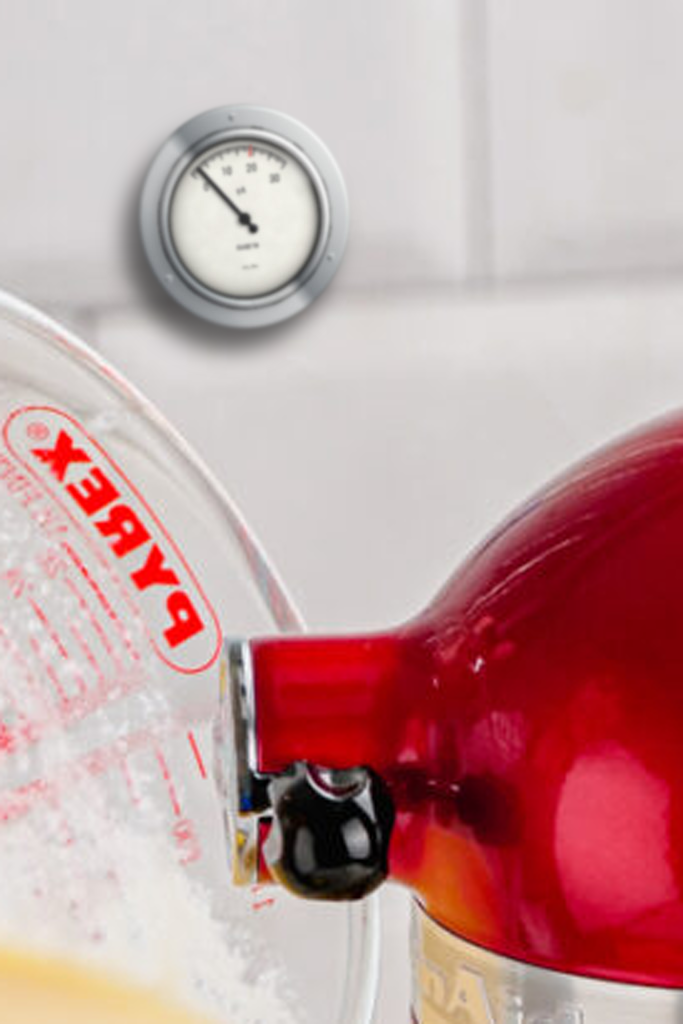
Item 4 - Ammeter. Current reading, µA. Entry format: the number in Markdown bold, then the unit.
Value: **2.5** µA
